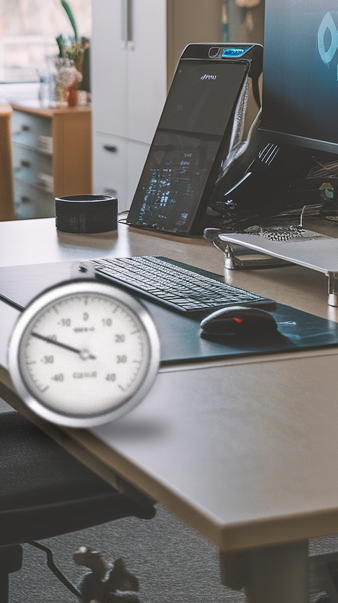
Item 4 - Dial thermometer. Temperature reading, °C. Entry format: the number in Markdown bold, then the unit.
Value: **-20** °C
